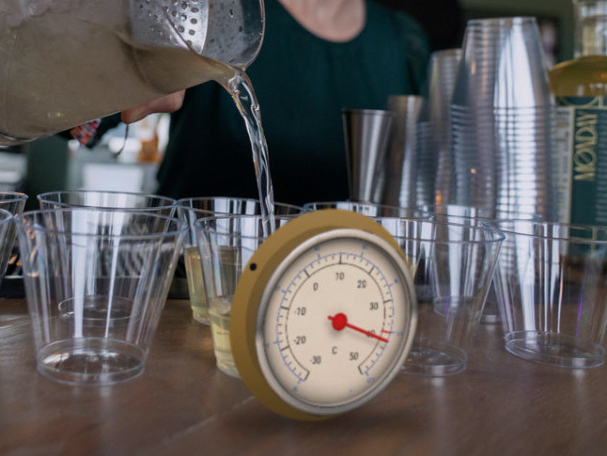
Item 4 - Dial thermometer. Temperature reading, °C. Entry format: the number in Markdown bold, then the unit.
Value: **40** °C
